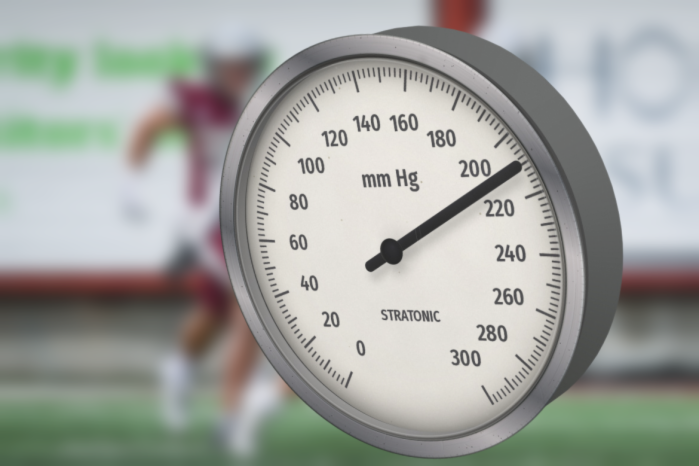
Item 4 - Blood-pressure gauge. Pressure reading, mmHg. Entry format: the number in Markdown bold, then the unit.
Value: **210** mmHg
